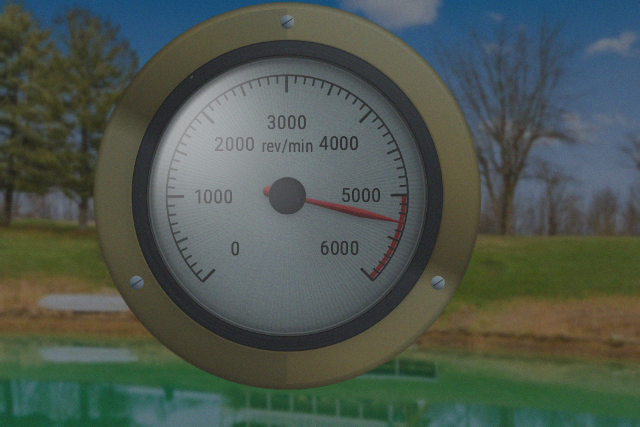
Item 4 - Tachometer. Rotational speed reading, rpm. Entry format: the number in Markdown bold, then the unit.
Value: **5300** rpm
